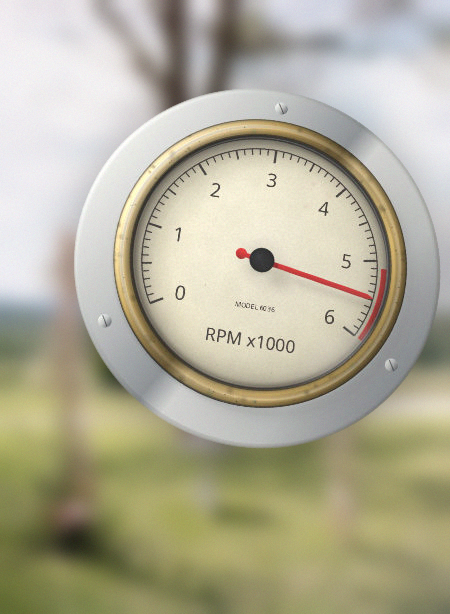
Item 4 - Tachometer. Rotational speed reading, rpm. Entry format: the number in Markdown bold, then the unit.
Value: **5500** rpm
